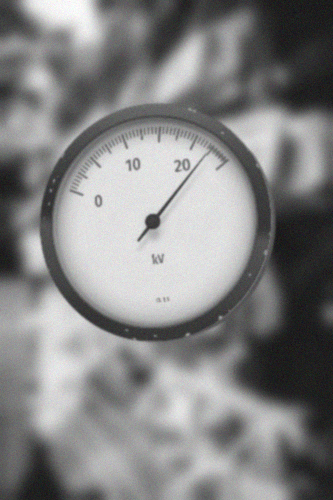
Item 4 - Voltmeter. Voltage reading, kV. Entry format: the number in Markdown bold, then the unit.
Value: **22.5** kV
